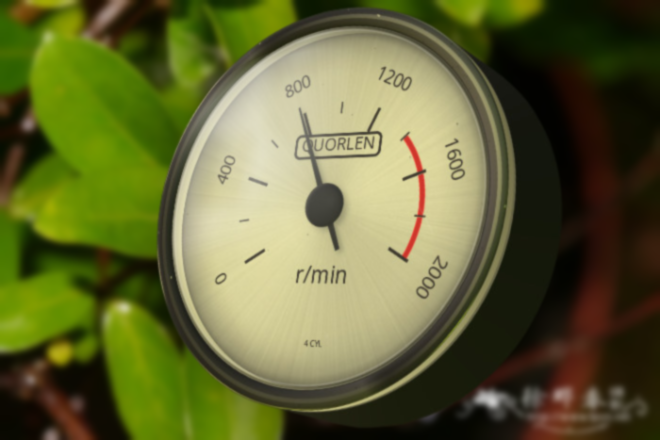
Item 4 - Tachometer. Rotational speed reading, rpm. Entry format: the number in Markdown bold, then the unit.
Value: **800** rpm
